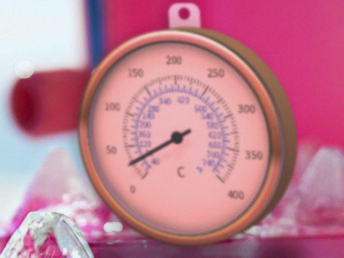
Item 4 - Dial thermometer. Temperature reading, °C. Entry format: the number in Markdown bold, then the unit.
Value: **25** °C
